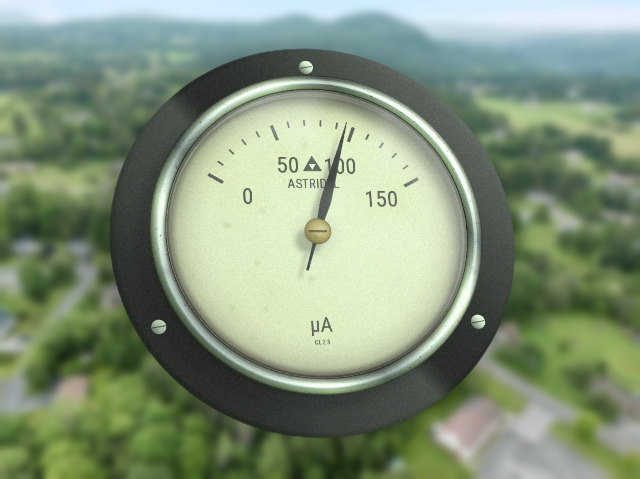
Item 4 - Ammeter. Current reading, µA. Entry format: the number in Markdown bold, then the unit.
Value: **95** µA
